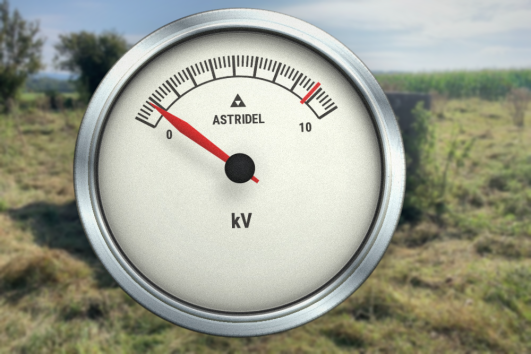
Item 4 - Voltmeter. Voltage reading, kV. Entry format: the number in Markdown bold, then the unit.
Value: **0.8** kV
